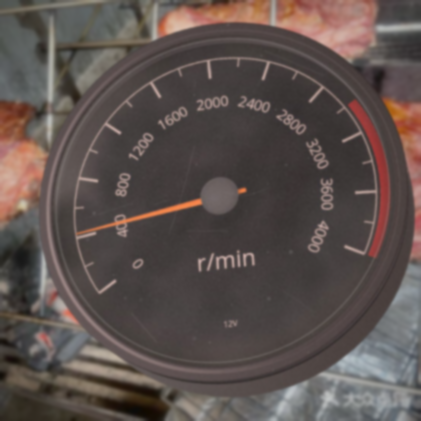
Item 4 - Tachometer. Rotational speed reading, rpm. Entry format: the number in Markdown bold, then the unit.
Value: **400** rpm
